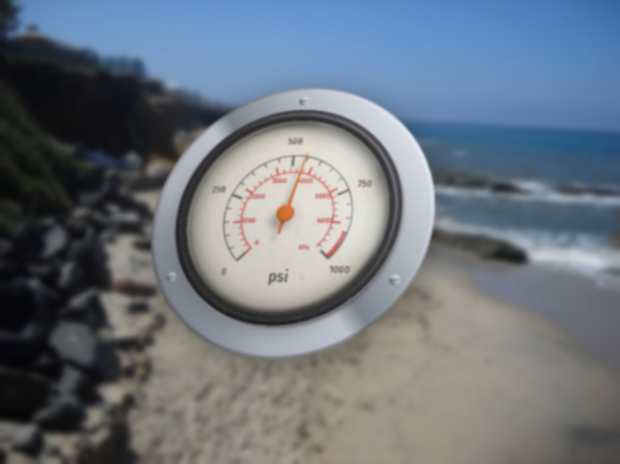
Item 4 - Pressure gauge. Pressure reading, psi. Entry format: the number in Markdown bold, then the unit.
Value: **550** psi
